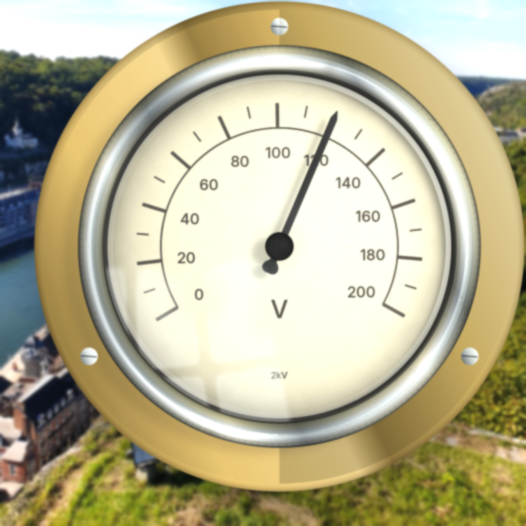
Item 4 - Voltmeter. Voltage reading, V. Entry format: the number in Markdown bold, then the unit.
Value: **120** V
